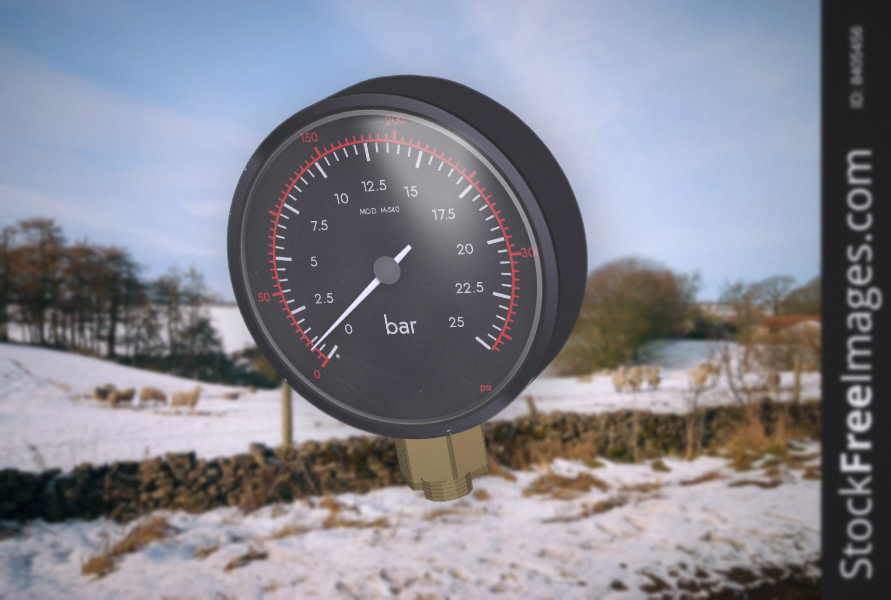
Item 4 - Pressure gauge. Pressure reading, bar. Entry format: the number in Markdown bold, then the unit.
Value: **0.75** bar
